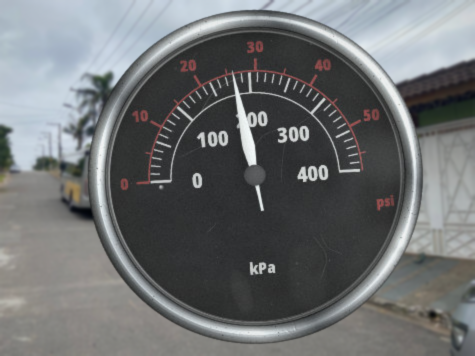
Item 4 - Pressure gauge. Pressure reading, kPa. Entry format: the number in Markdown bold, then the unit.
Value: **180** kPa
